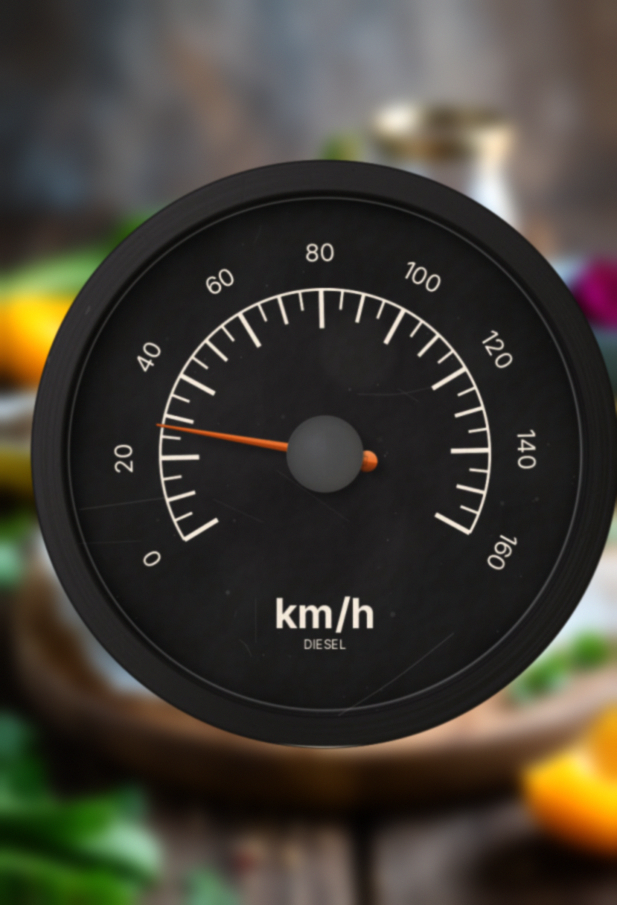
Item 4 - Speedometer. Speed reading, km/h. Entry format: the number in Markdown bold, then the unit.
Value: **27.5** km/h
